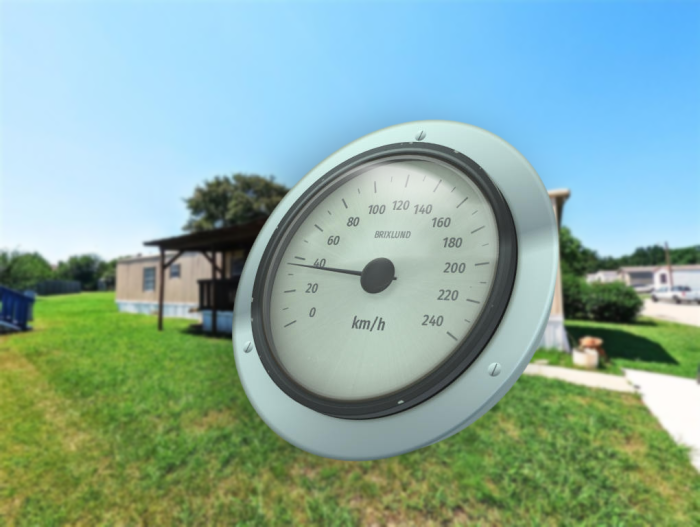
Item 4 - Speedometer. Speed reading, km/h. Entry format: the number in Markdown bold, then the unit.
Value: **35** km/h
